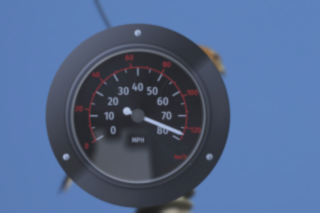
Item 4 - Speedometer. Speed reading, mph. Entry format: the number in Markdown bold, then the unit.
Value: **77.5** mph
